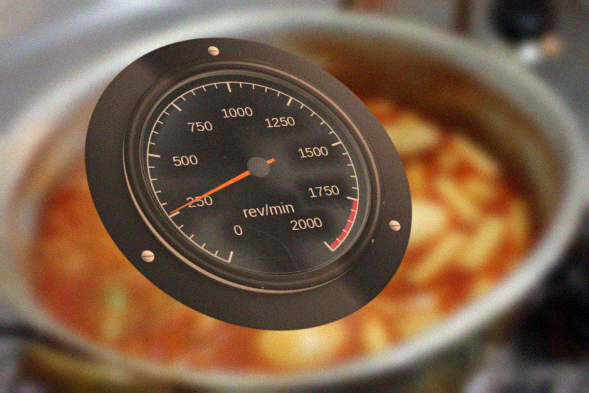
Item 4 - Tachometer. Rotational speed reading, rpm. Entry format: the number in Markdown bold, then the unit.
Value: **250** rpm
